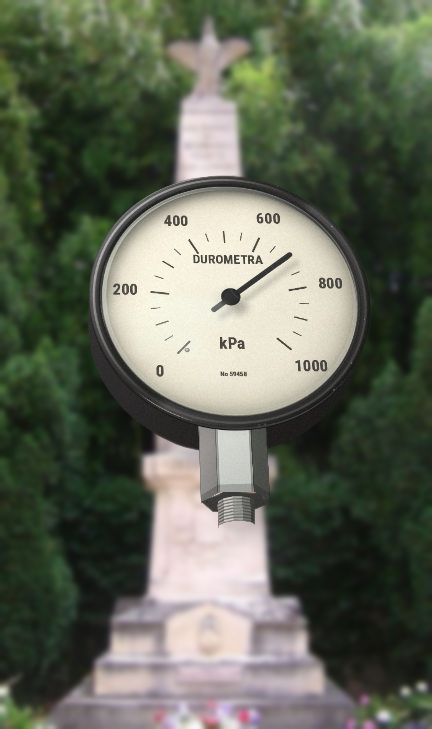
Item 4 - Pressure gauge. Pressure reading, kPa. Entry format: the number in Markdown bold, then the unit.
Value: **700** kPa
